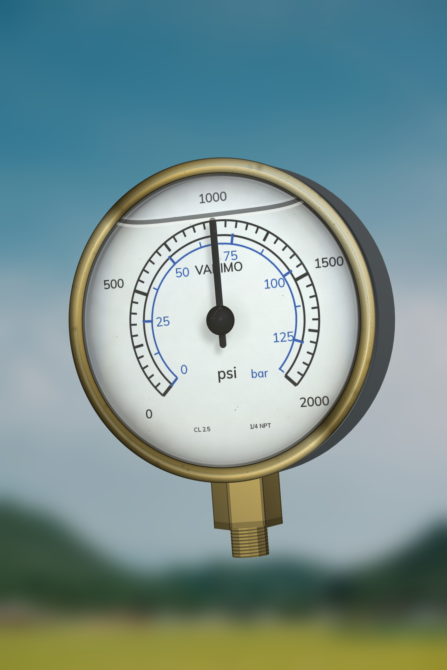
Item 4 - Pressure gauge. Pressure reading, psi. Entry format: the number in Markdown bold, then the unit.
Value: **1000** psi
